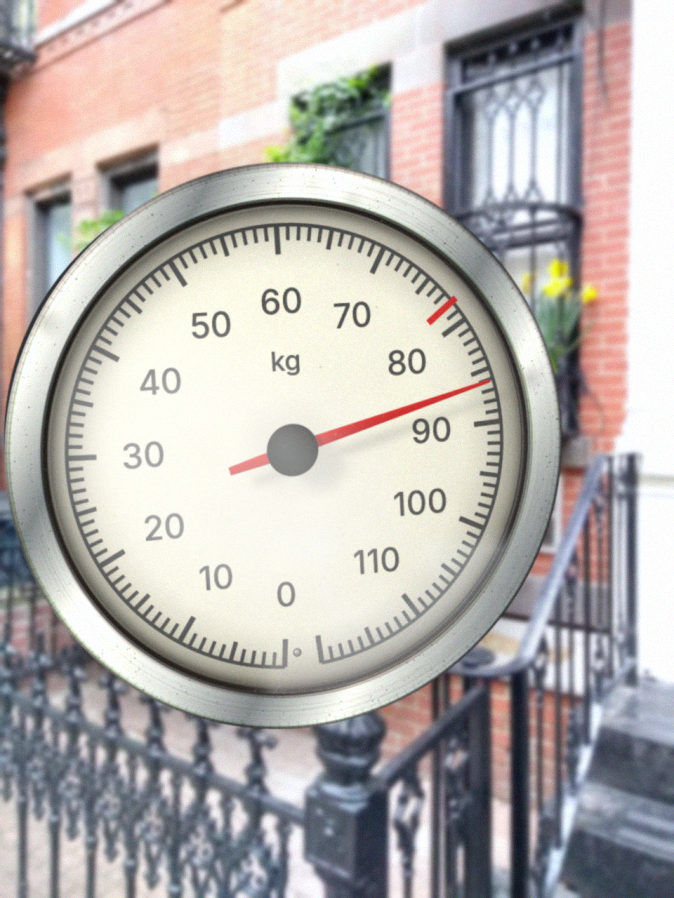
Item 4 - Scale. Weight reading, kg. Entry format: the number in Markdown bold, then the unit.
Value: **86** kg
